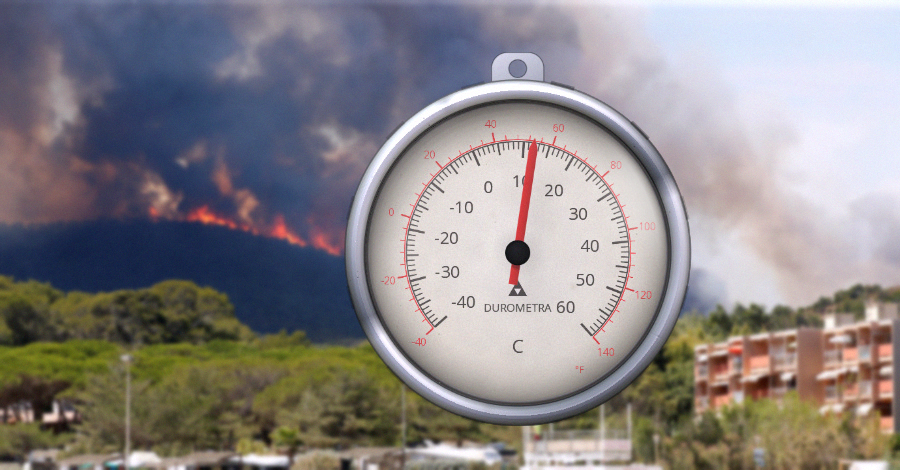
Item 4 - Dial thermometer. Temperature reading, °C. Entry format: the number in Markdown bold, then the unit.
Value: **12** °C
